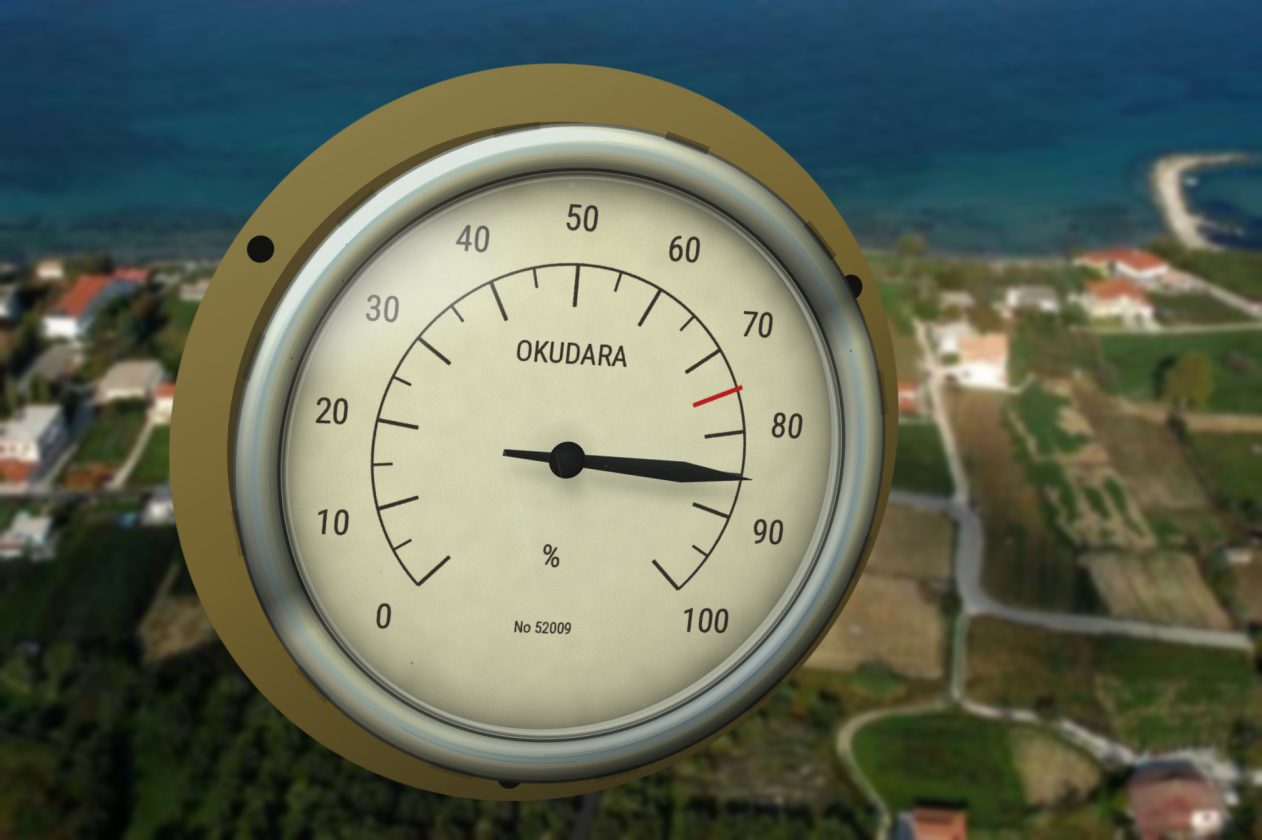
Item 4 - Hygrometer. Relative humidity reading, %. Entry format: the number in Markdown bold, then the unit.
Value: **85** %
